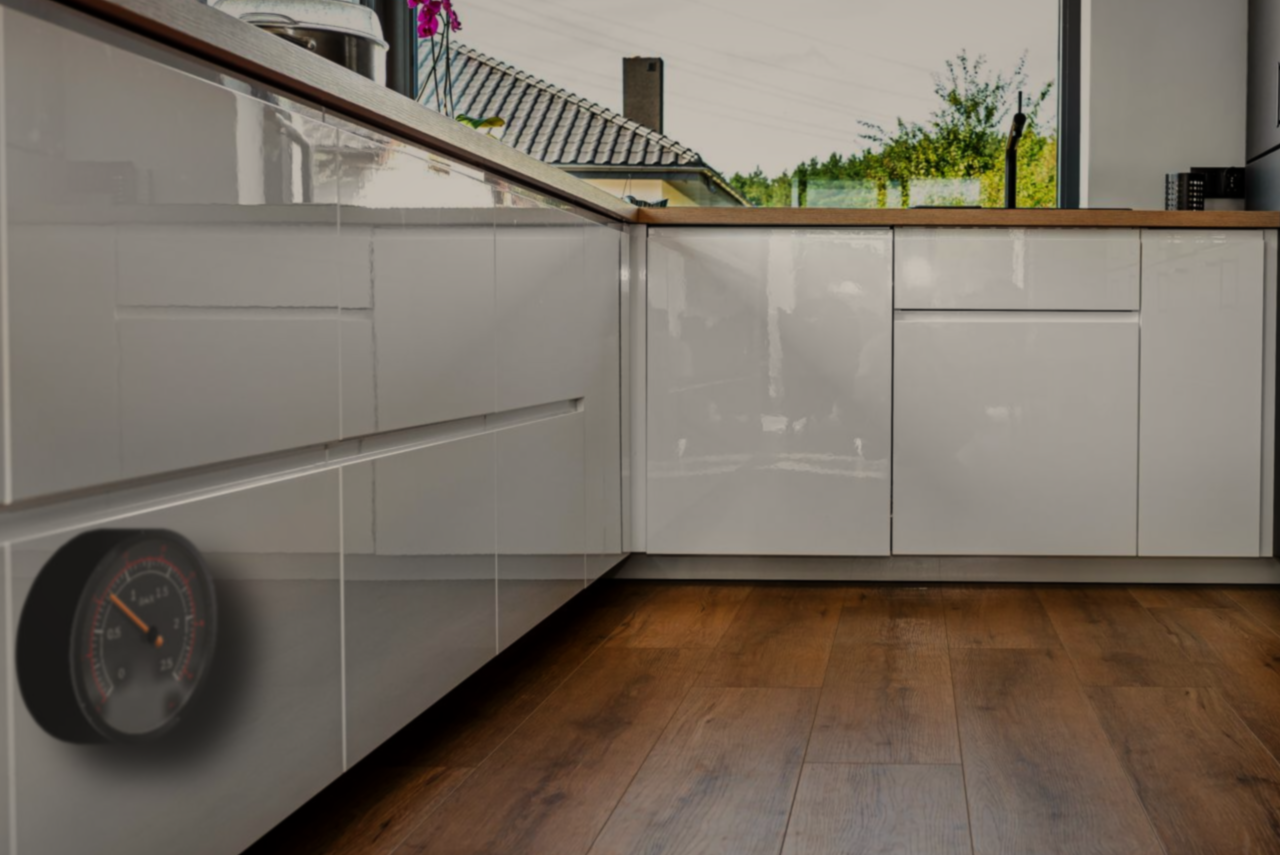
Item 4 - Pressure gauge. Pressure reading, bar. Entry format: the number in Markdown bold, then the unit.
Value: **0.75** bar
